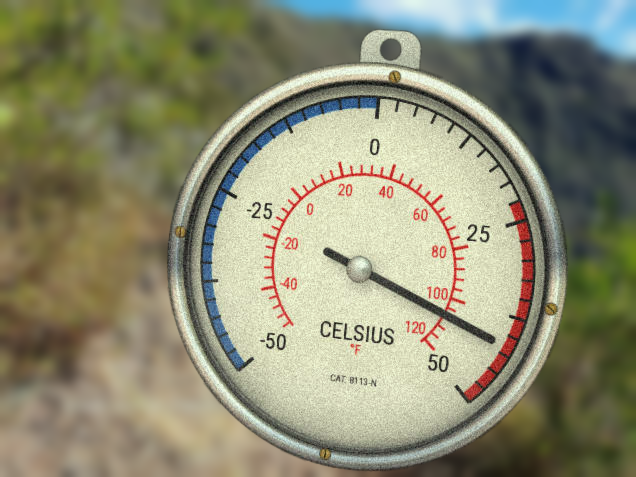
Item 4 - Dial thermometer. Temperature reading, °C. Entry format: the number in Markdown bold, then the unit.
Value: **41.25** °C
